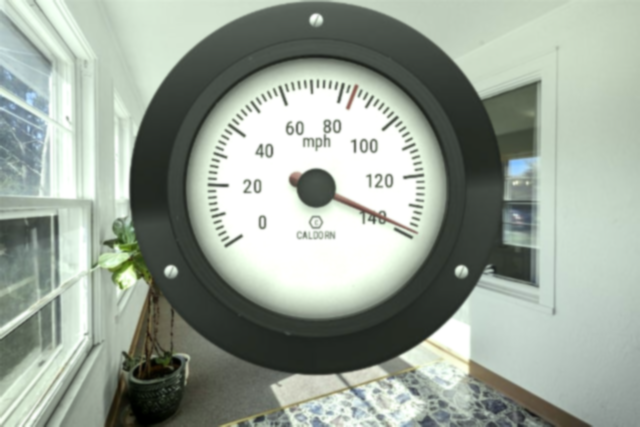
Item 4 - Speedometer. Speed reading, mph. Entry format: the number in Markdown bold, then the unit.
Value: **138** mph
